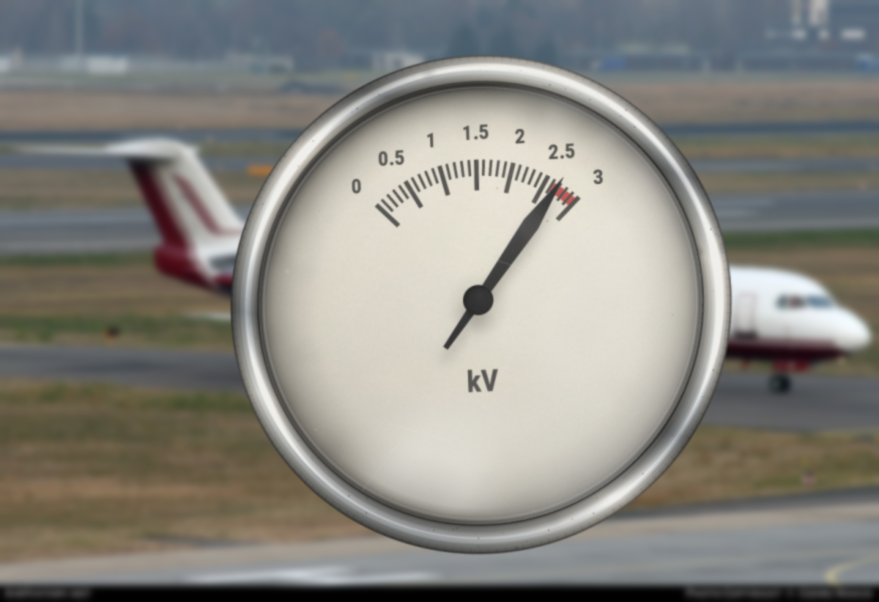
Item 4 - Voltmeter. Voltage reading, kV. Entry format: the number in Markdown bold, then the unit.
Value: **2.7** kV
